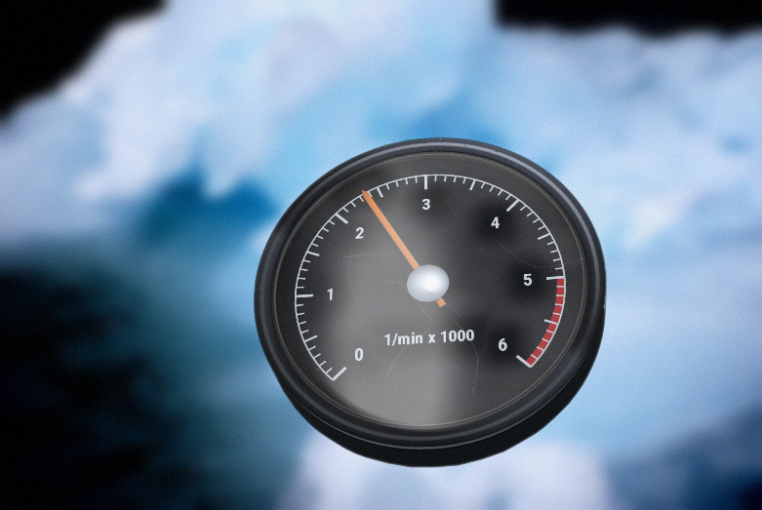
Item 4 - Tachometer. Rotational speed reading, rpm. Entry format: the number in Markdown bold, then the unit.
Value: **2350** rpm
